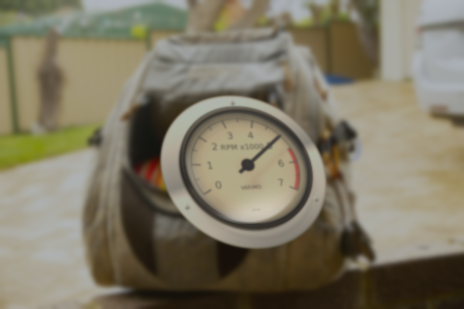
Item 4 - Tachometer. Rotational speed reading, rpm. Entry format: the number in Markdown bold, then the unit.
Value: **5000** rpm
